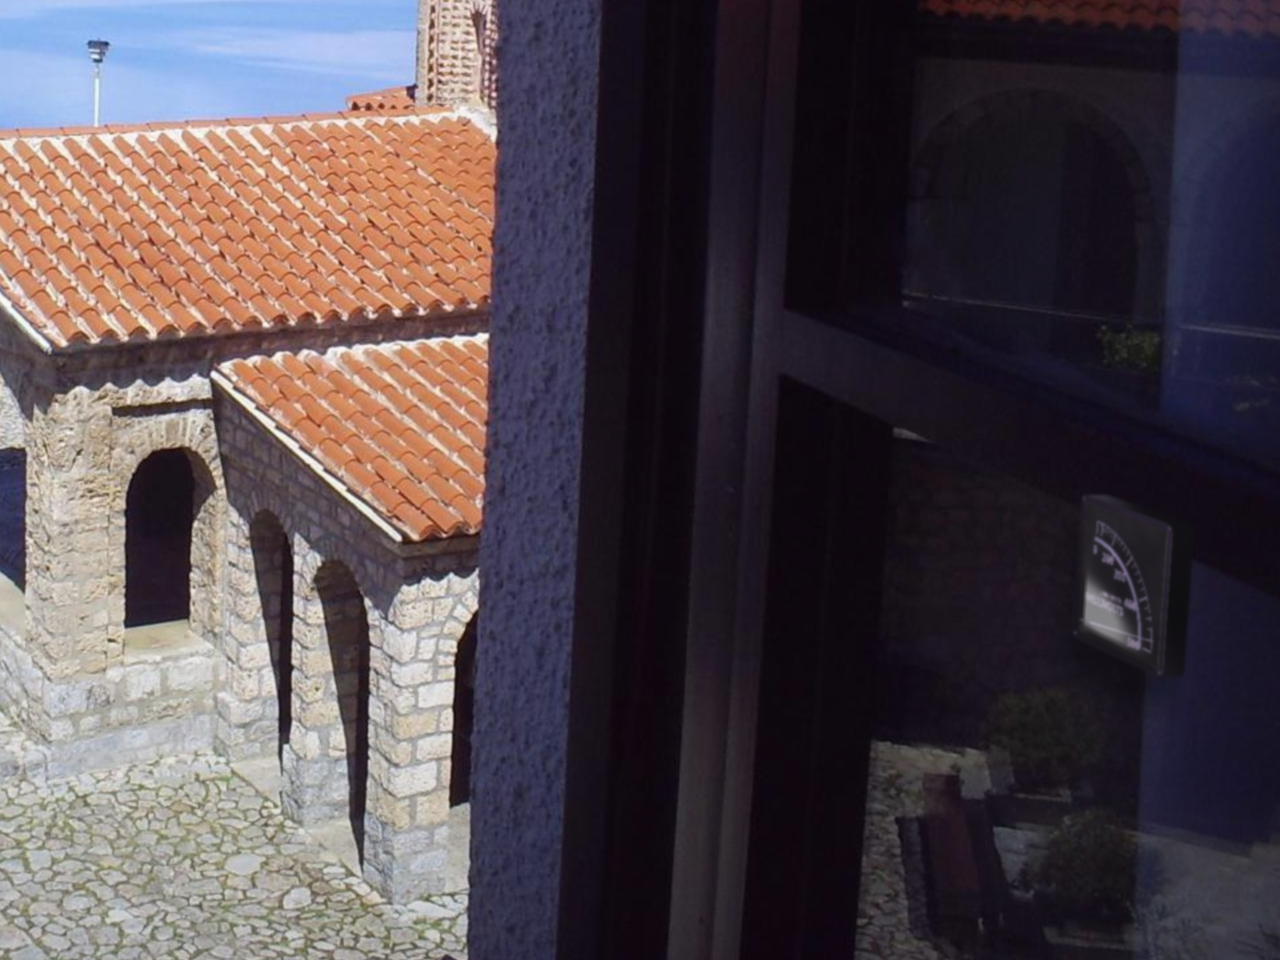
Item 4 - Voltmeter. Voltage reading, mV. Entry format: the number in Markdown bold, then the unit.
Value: **480** mV
